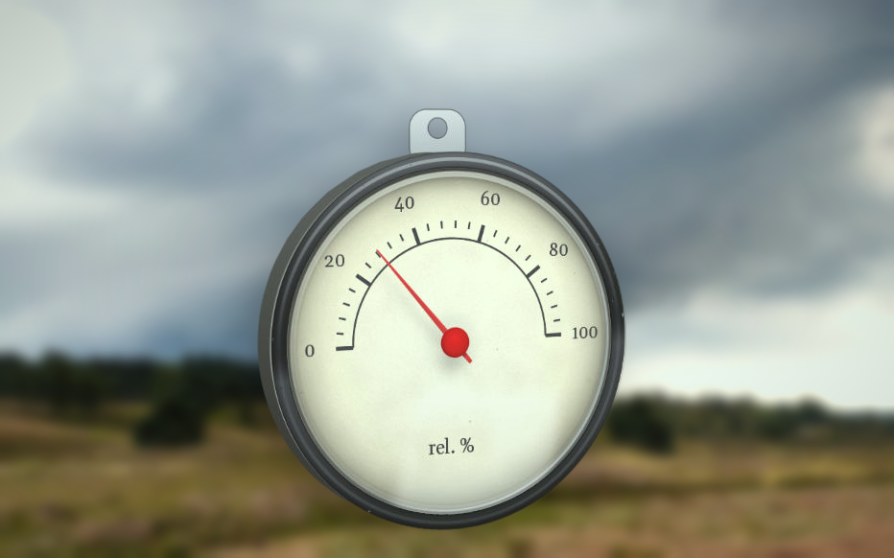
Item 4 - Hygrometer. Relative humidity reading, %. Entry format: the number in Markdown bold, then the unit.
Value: **28** %
